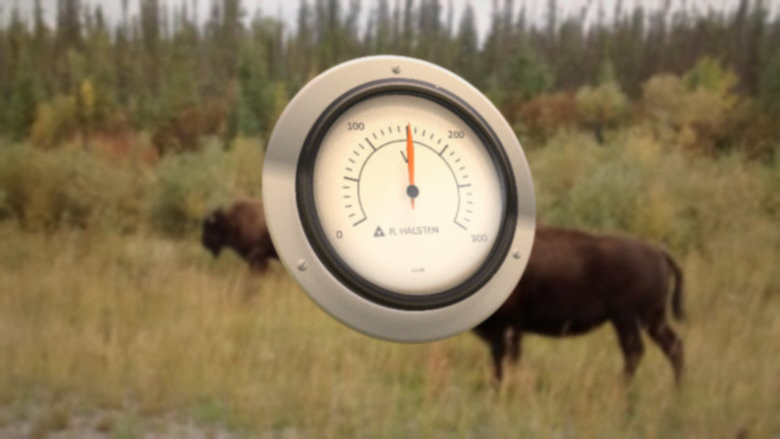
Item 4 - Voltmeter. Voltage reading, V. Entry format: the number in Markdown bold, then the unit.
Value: **150** V
